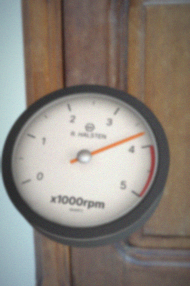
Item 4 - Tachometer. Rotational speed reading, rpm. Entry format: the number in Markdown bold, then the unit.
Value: **3750** rpm
